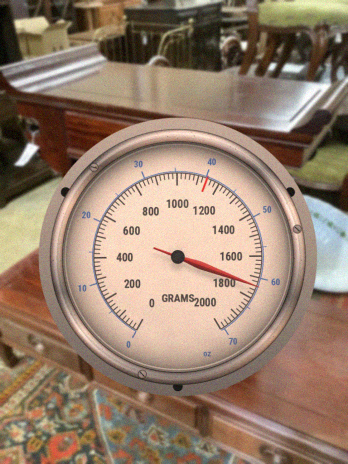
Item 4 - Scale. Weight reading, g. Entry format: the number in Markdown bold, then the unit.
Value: **1740** g
